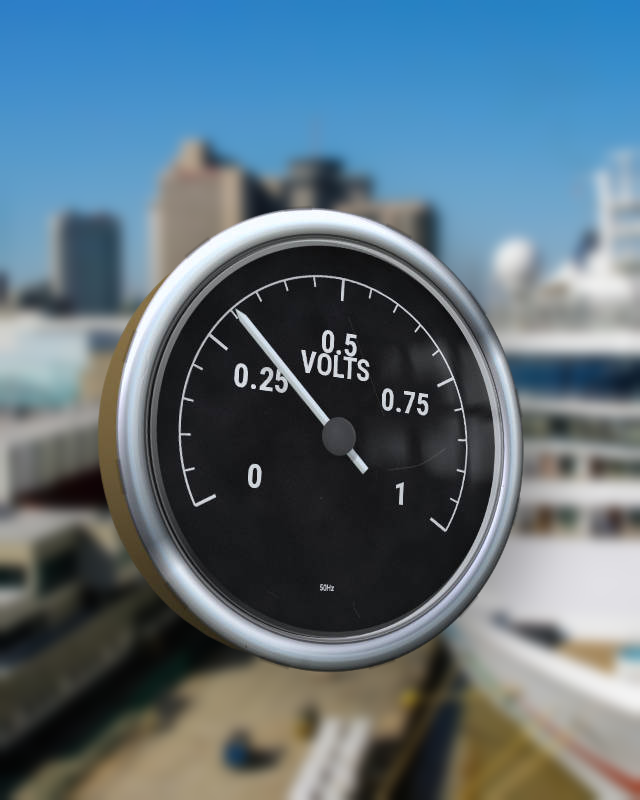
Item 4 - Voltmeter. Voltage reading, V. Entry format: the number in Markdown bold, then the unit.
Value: **0.3** V
